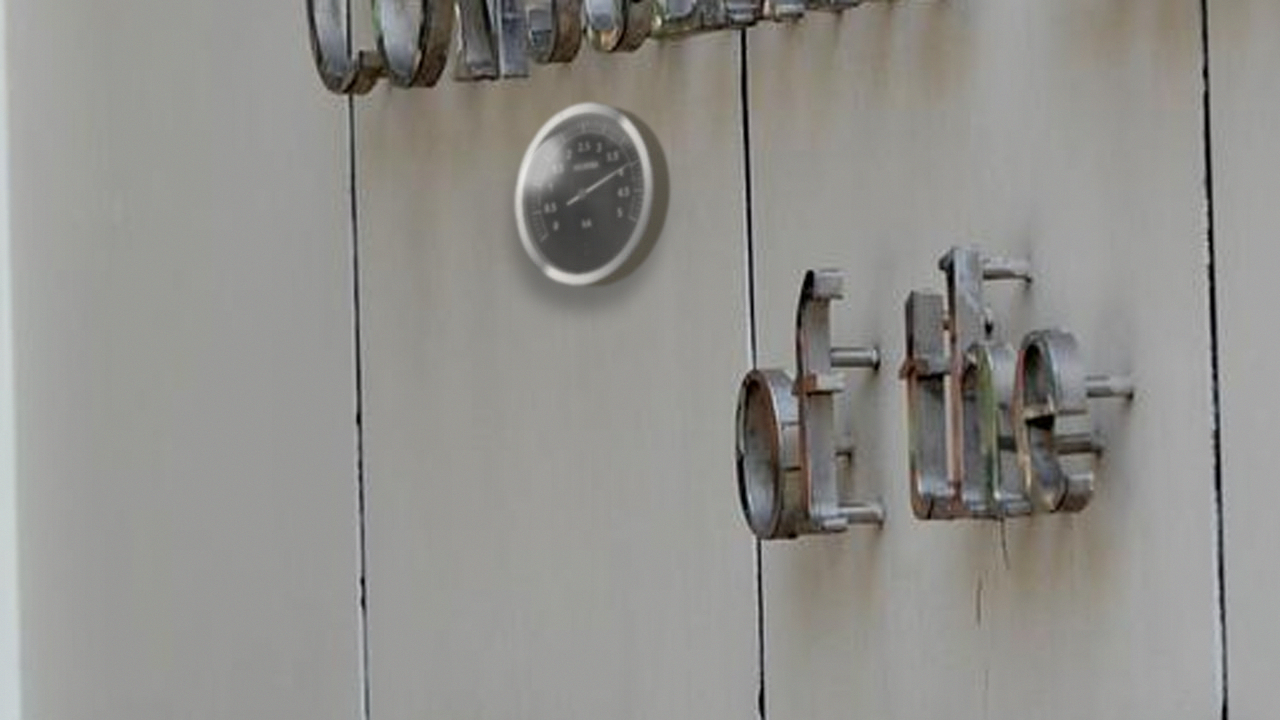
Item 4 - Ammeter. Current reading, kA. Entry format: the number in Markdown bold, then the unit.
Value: **4** kA
